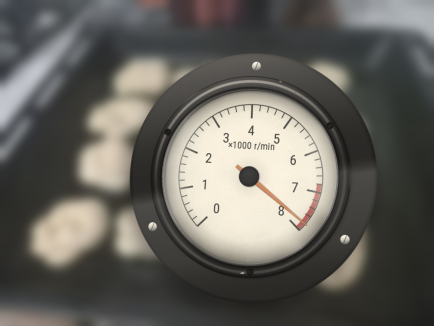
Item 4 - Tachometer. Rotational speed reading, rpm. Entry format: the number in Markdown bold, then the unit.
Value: **7800** rpm
